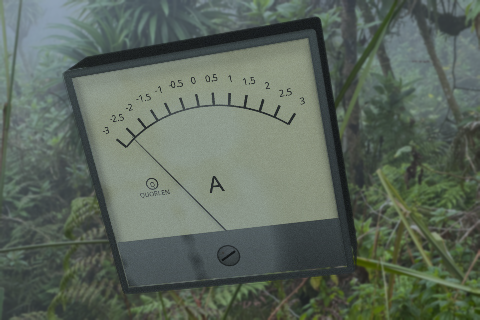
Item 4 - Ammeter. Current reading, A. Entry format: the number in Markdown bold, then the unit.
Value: **-2.5** A
